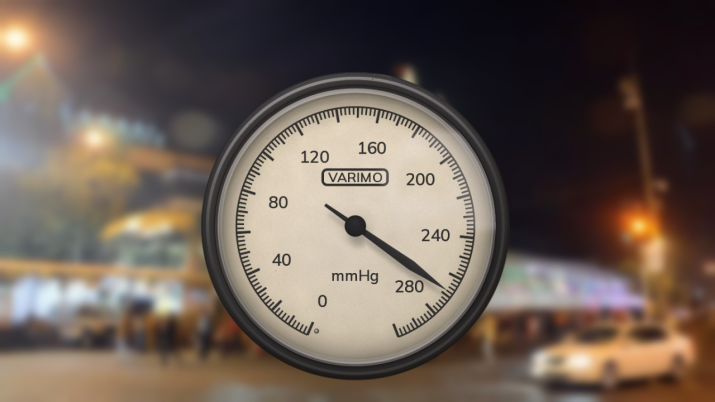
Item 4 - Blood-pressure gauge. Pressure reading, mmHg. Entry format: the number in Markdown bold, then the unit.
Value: **268** mmHg
